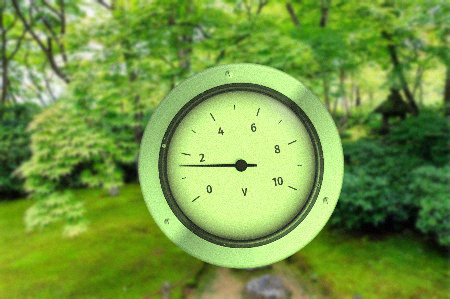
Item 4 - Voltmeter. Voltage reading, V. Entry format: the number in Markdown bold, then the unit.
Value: **1.5** V
